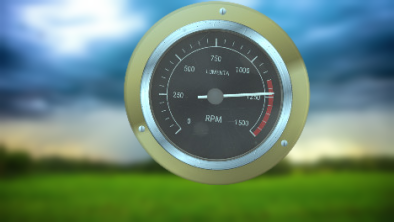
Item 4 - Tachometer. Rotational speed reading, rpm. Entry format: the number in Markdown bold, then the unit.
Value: **1225** rpm
